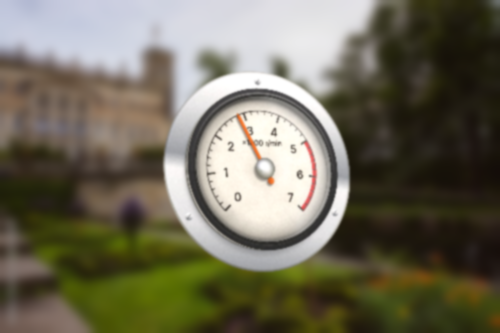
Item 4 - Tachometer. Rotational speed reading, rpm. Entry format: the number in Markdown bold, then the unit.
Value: **2800** rpm
